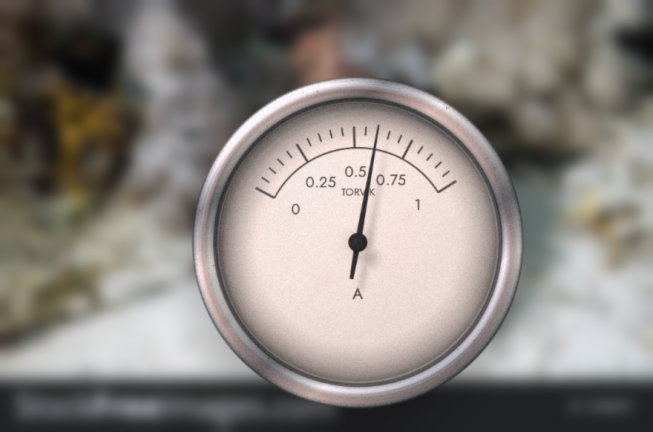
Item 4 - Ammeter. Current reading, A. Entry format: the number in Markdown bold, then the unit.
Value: **0.6** A
